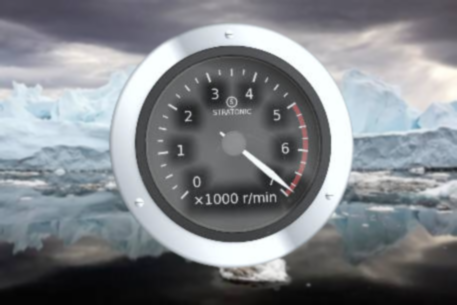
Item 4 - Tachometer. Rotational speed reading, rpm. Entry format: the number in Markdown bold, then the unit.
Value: **6875** rpm
